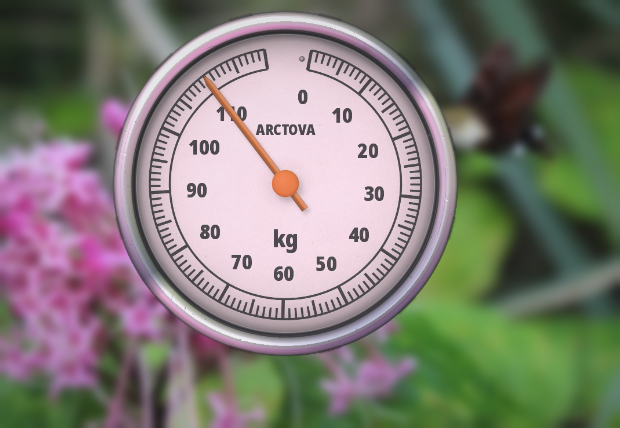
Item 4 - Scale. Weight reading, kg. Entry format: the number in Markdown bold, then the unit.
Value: **110** kg
